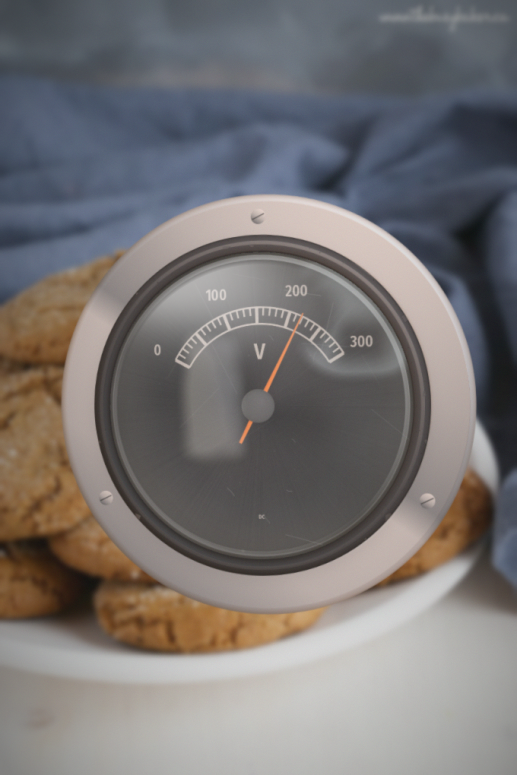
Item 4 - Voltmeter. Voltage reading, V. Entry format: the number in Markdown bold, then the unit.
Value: **220** V
